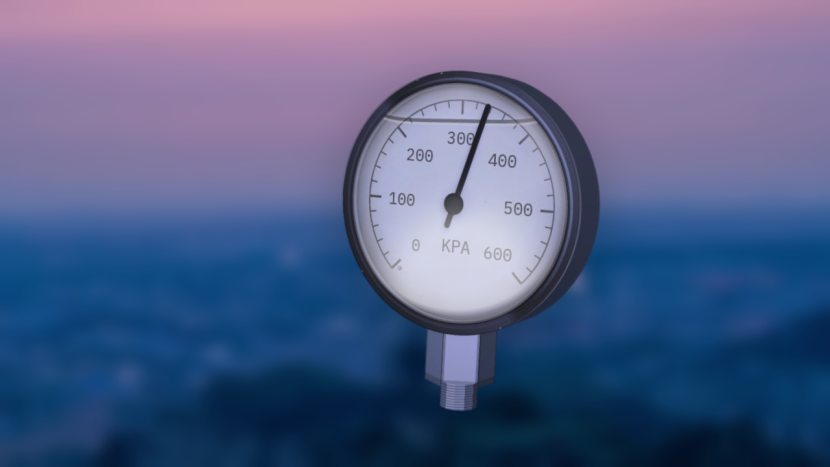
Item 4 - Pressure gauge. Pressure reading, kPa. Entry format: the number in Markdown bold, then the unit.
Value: **340** kPa
